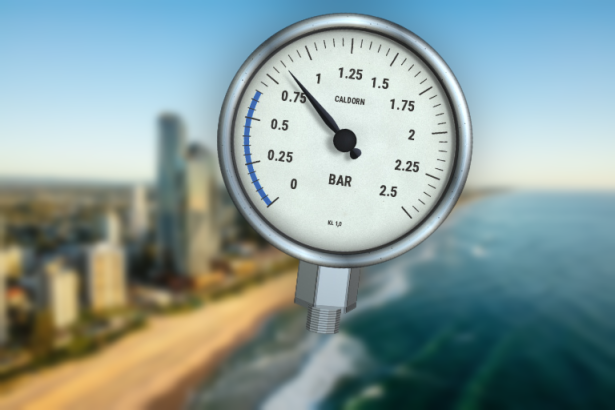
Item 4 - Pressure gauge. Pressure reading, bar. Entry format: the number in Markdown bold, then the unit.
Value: **0.85** bar
